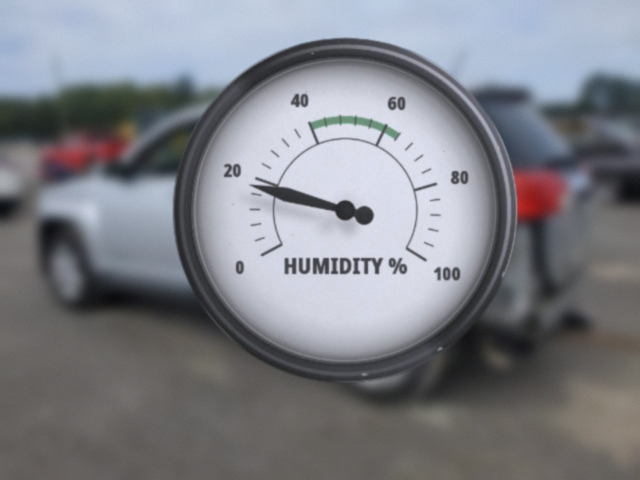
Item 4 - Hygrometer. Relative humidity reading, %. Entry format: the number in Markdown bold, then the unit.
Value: **18** %
